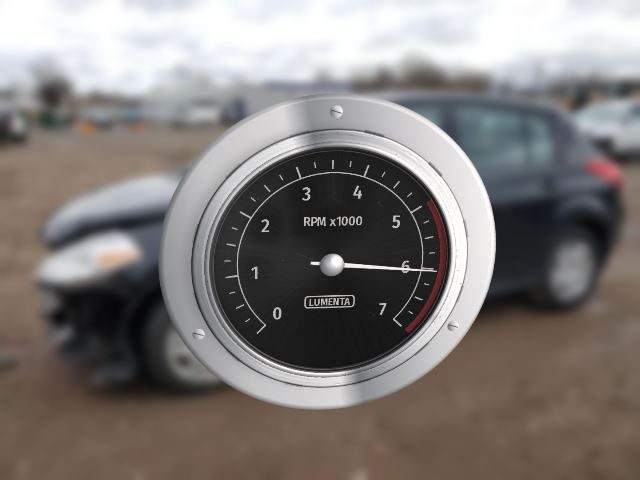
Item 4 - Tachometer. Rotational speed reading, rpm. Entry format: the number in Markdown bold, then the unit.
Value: **6000** rpm
